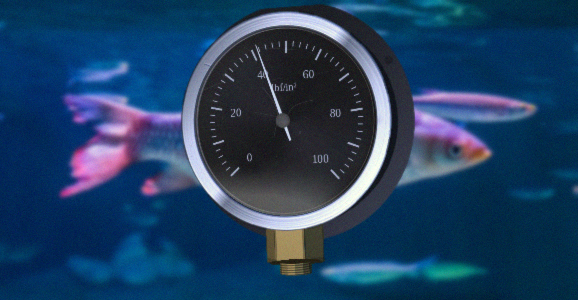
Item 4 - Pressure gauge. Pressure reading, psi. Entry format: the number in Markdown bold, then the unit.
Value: **42** psi
